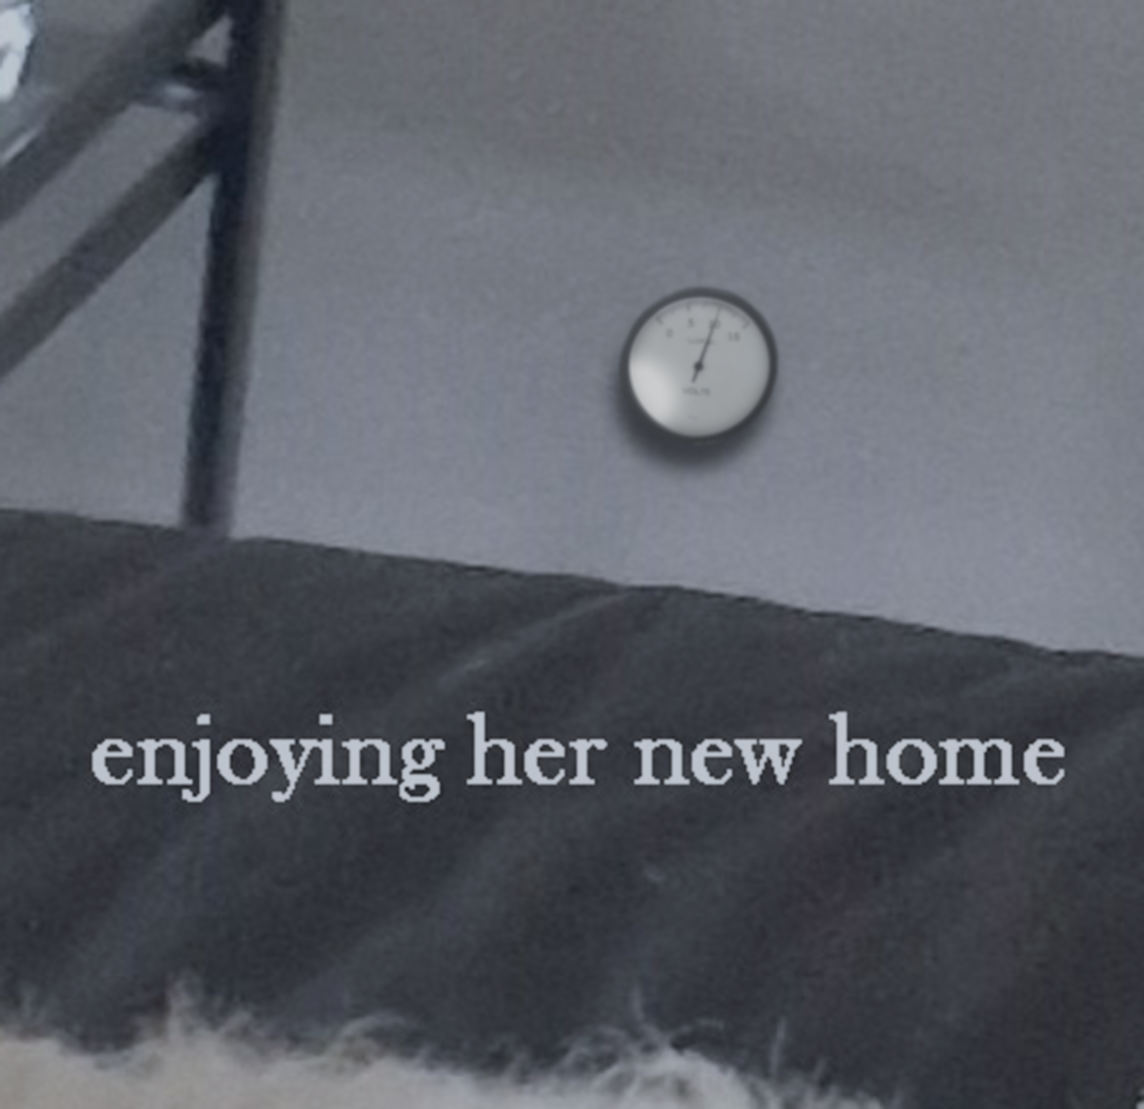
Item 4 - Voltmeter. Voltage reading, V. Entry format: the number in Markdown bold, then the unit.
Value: **10** V
